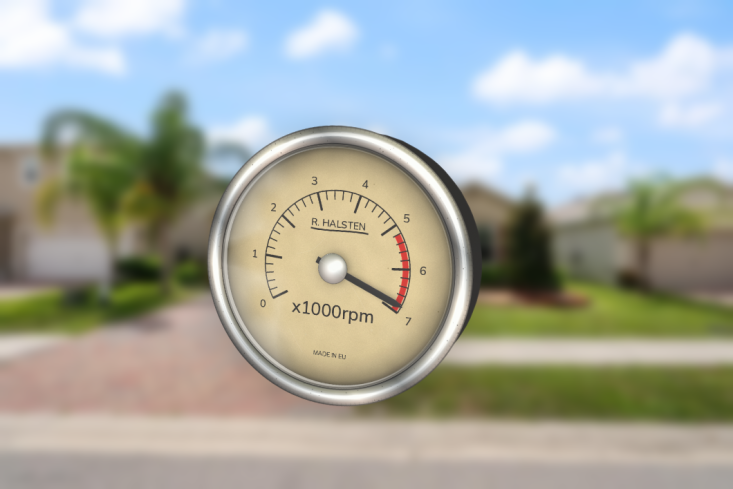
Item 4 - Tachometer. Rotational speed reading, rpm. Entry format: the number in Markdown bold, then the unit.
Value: **6800** rpm
